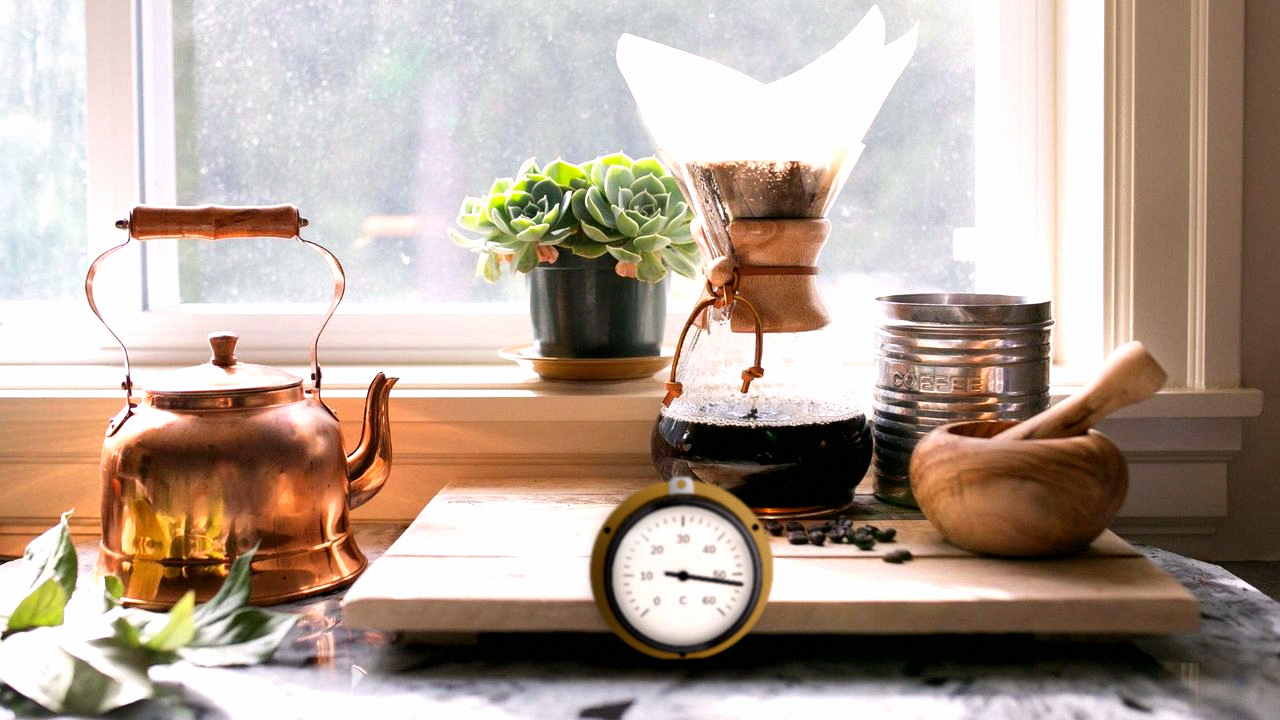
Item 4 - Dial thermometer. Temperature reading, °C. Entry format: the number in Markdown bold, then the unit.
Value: **52** °C
